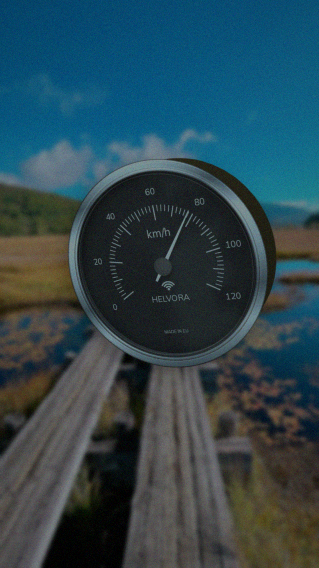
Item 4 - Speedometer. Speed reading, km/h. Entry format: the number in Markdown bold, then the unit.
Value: **78** km/h
